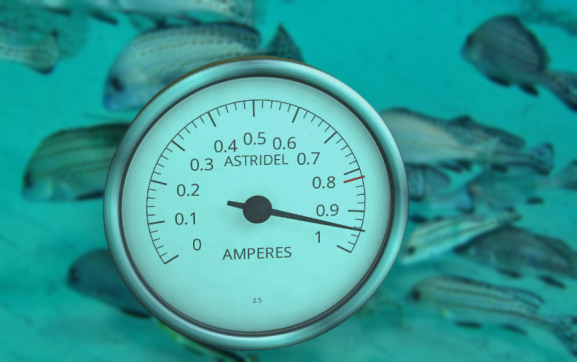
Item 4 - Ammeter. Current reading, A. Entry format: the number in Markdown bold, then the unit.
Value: **0.94** A
